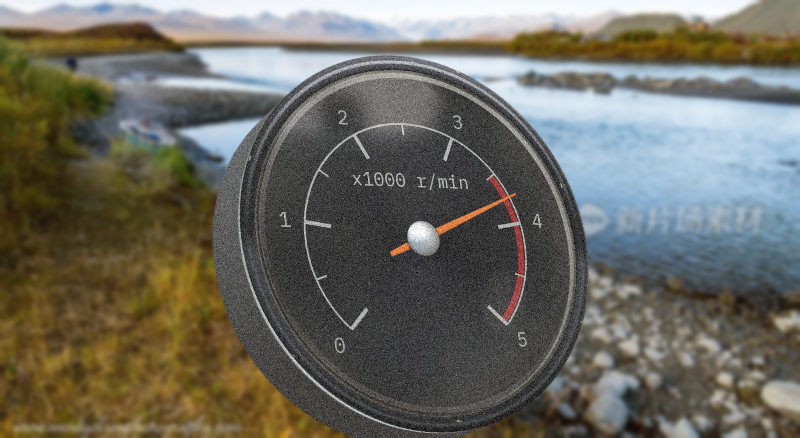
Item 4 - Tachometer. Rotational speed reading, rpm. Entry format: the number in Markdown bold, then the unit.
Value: **3750** rpm
